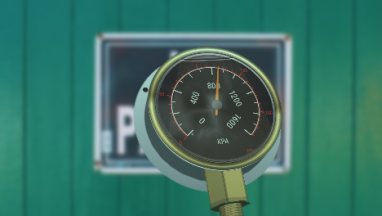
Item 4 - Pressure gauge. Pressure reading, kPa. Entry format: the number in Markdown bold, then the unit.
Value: **850** kPa
